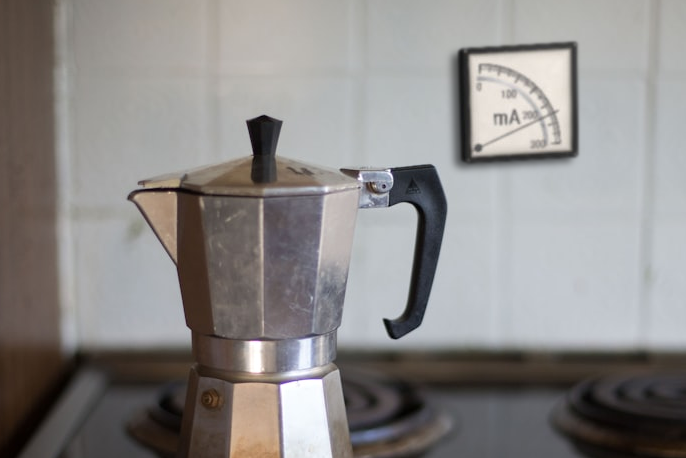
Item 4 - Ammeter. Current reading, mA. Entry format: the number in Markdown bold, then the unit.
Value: **225** mA
